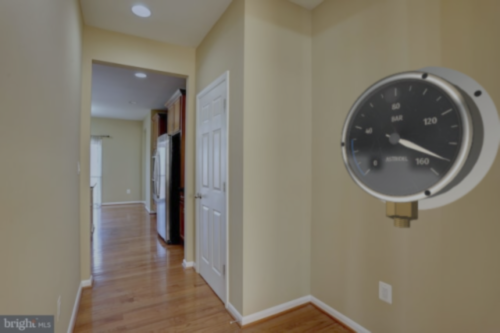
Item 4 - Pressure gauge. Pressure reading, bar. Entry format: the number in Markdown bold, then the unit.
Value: **150** bar
